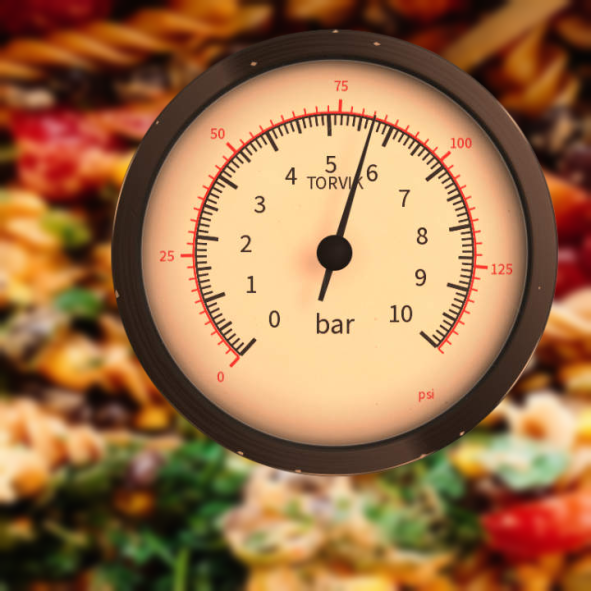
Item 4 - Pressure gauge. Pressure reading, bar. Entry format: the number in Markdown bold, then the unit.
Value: **5.7** bar
